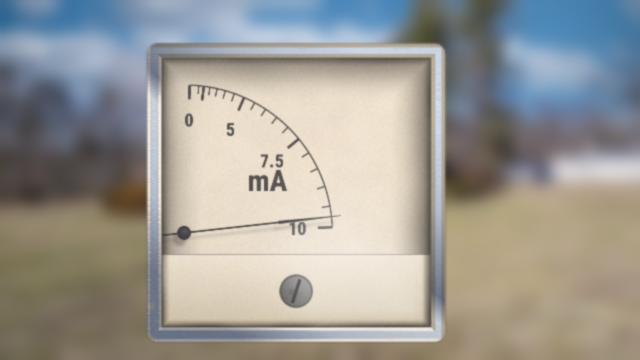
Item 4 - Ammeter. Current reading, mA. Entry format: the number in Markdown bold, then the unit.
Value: **9.75** mA
